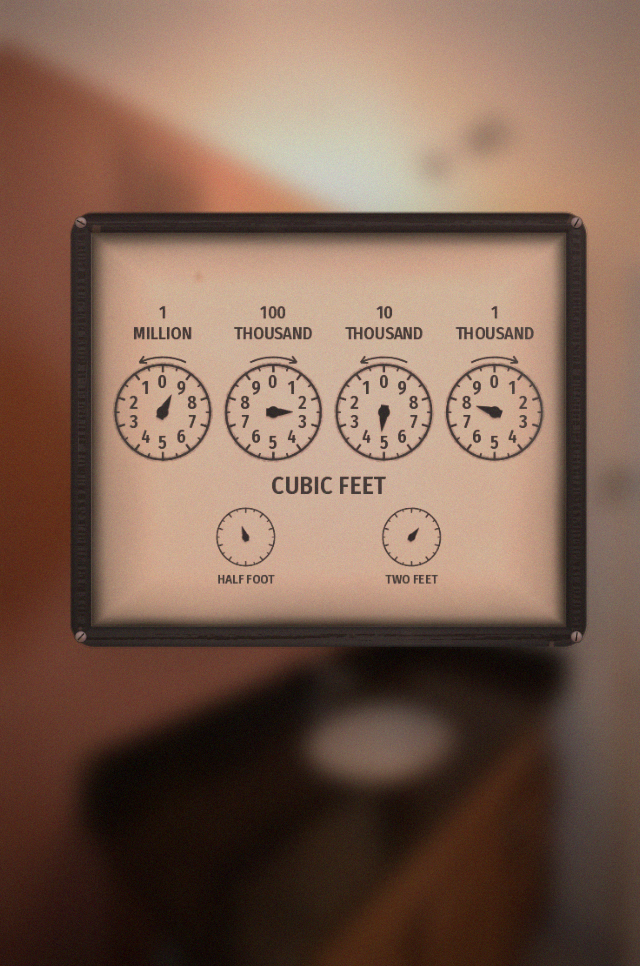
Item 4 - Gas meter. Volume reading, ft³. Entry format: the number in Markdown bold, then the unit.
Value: **924800** ft³
